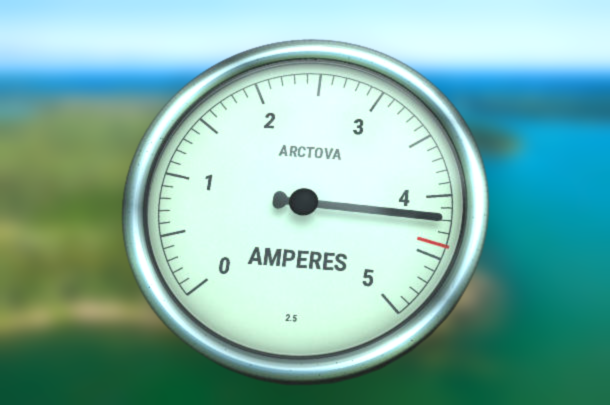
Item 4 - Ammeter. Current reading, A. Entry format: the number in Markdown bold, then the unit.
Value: **4.2** A
